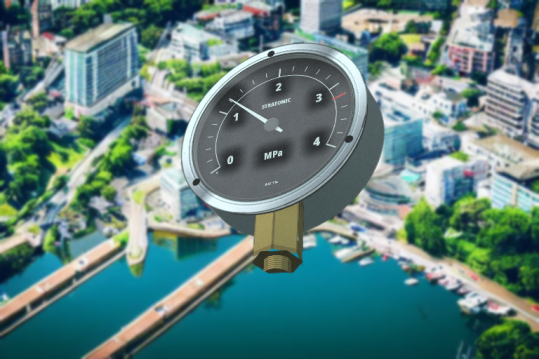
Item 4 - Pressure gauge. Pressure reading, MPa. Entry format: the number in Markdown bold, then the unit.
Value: **1.2** MPa
